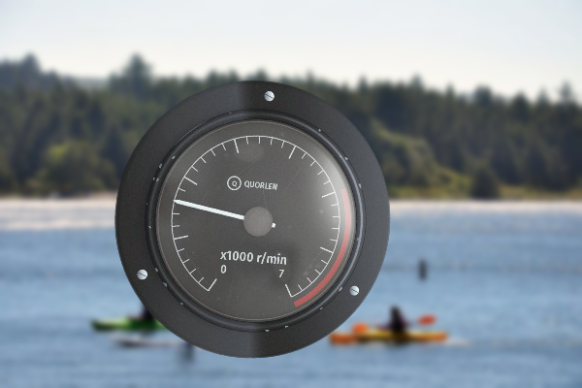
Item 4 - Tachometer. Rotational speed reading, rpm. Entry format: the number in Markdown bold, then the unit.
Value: **1600** rpm
